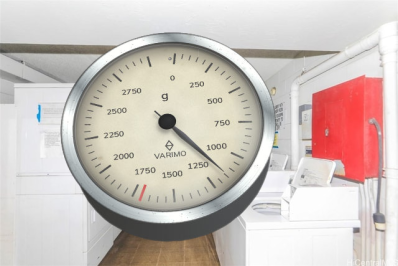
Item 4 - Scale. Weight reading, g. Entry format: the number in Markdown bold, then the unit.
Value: **1150** g
